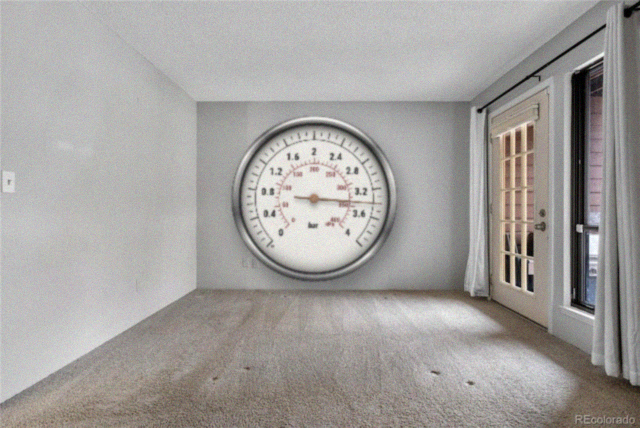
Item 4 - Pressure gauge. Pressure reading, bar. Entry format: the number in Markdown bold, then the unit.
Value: **3.4** bar
